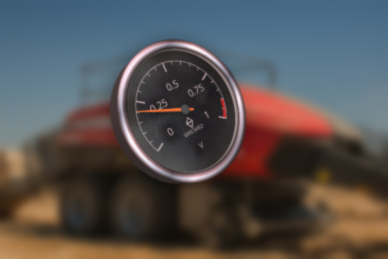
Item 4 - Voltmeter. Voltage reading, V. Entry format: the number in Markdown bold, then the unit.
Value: **0.2** V
